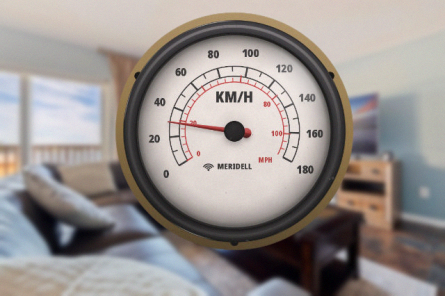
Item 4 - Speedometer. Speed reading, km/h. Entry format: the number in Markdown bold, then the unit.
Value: **30** km/h
